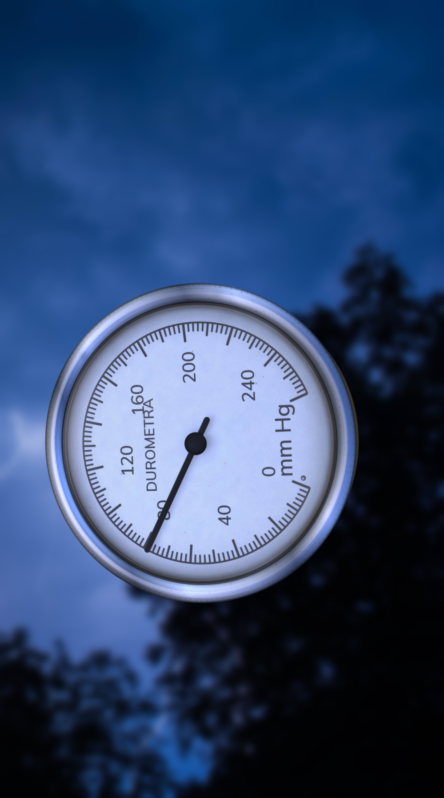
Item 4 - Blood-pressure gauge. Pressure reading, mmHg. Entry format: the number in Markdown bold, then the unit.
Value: **78** mmHg
